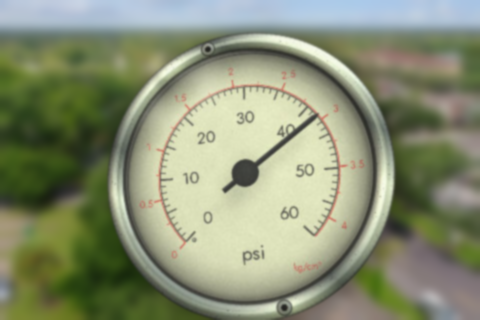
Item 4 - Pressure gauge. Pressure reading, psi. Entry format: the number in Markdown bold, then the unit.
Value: **42** psi
